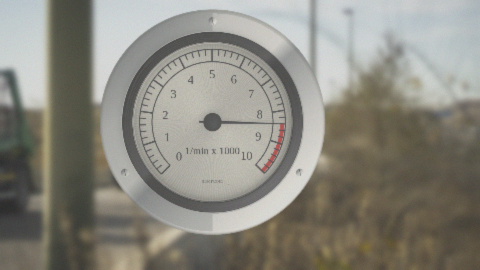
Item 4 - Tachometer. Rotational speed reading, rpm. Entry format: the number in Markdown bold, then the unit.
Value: **8400** rpm
